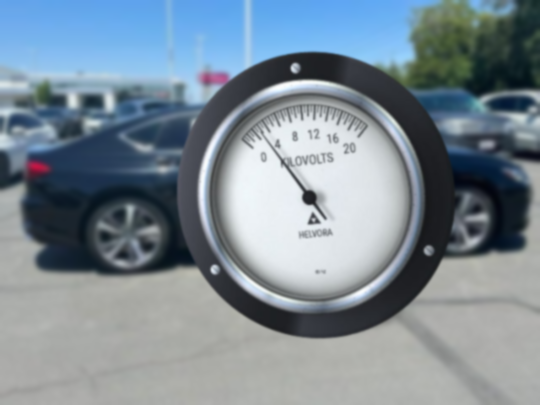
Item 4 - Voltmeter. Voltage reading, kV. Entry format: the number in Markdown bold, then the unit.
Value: **3** kV
